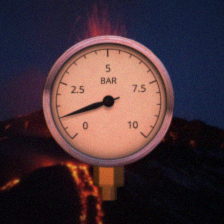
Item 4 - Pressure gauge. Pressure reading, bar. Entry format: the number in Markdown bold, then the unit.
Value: **1** bar
